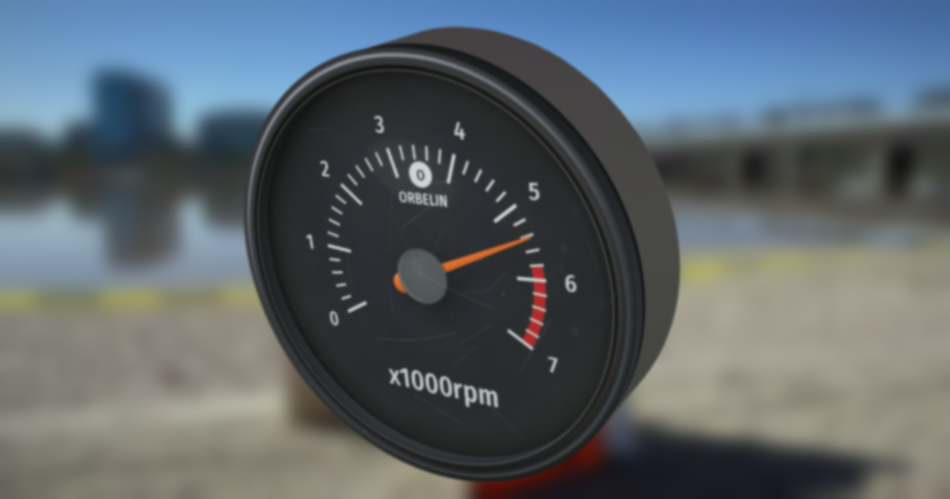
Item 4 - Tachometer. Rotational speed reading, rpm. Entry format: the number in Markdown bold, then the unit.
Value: **5400** rpm
